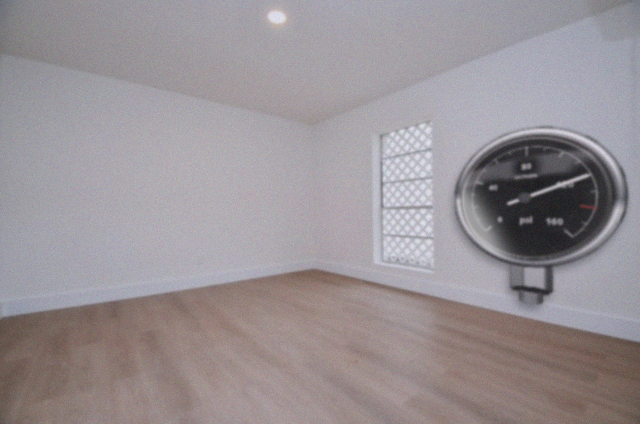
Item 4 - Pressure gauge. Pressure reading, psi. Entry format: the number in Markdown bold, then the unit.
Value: **120** psi
